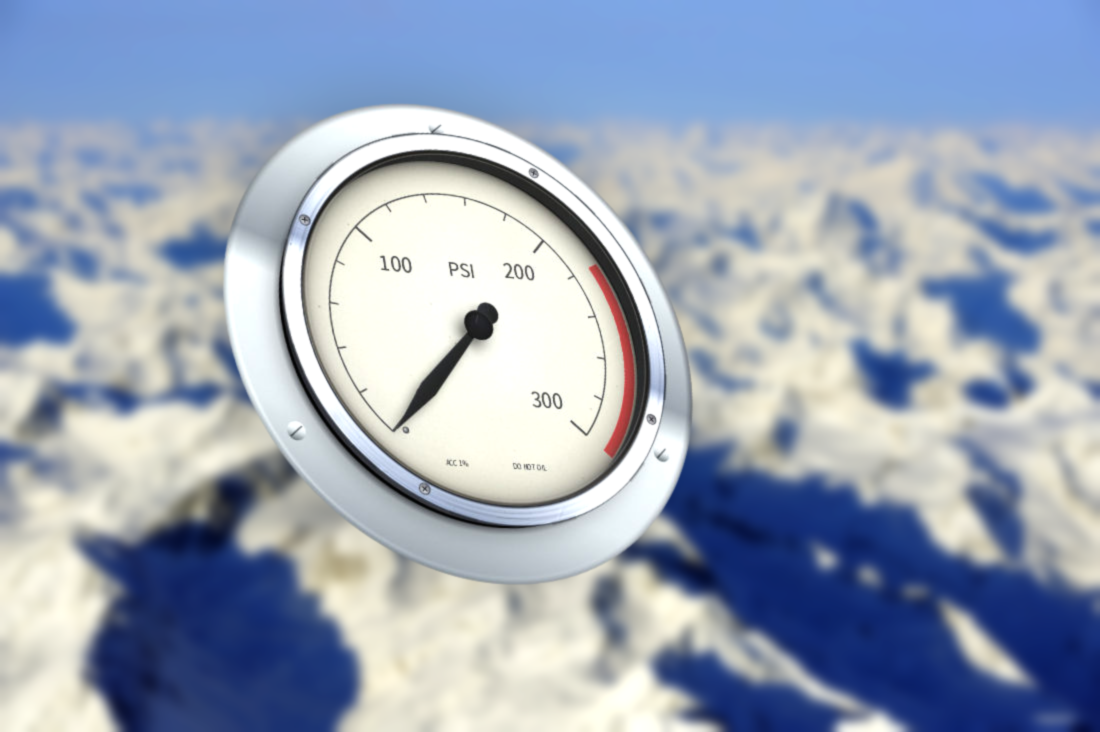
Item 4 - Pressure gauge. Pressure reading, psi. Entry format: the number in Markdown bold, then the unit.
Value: **0** psi
